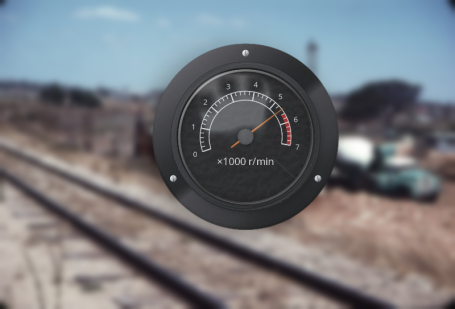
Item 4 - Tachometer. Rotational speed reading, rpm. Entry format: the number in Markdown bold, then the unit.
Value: **5400** rpm
